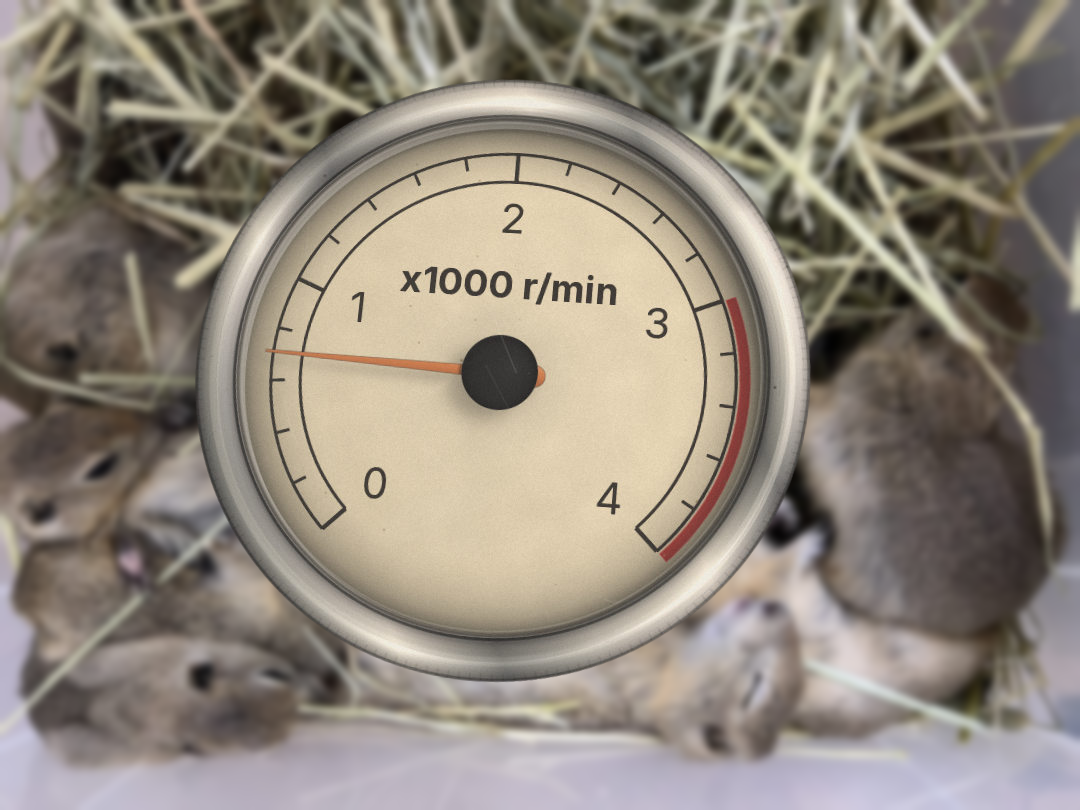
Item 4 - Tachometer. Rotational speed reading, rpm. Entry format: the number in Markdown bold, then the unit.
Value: **700** rpm
